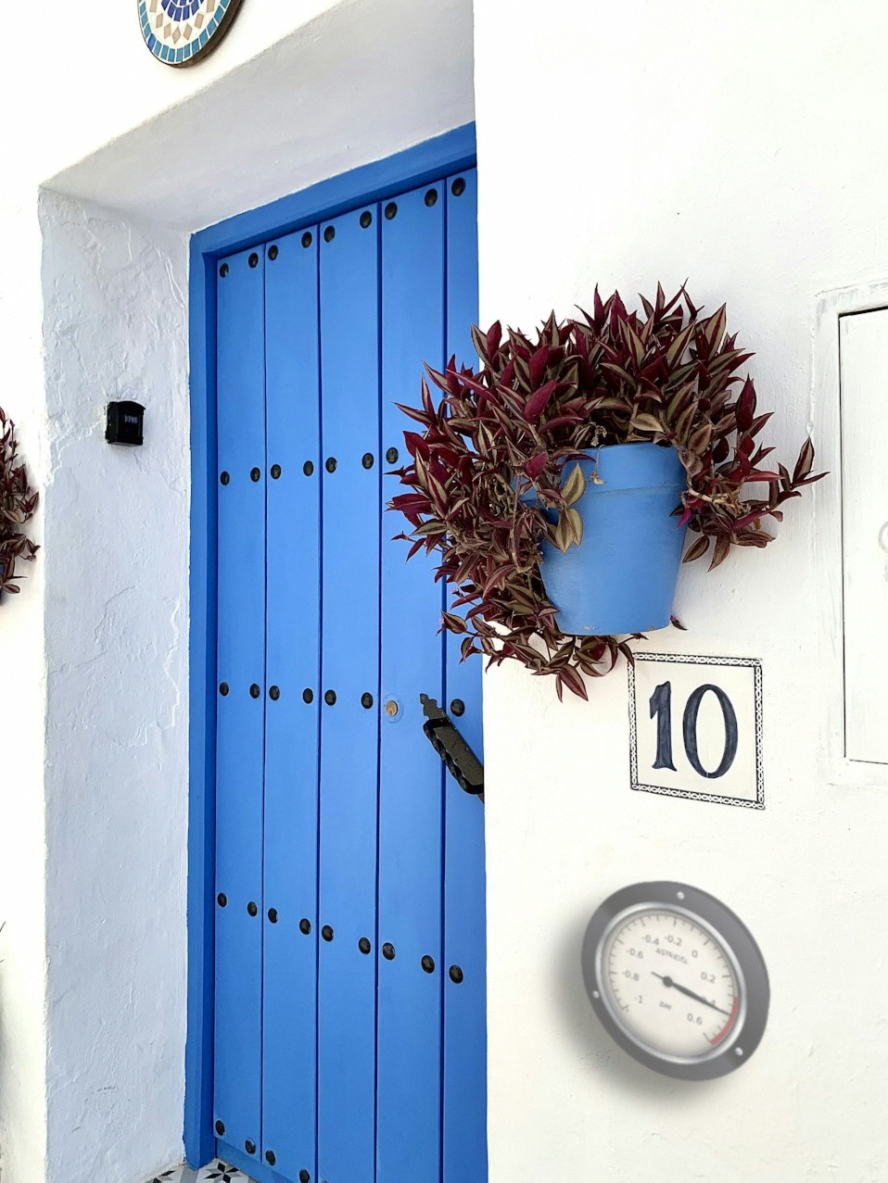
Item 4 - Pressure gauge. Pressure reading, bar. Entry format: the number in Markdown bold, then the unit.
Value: **0.4** bar
